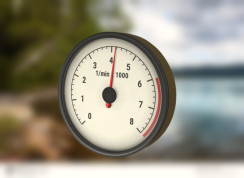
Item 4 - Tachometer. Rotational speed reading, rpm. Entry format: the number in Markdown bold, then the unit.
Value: **4200** rpm
